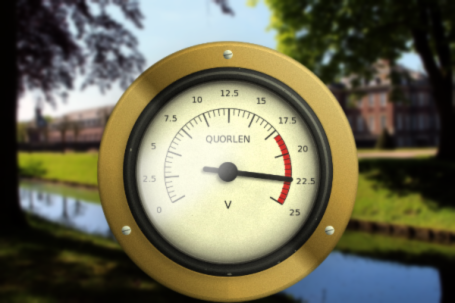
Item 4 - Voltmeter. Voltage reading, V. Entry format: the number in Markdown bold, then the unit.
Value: **22.5** V
